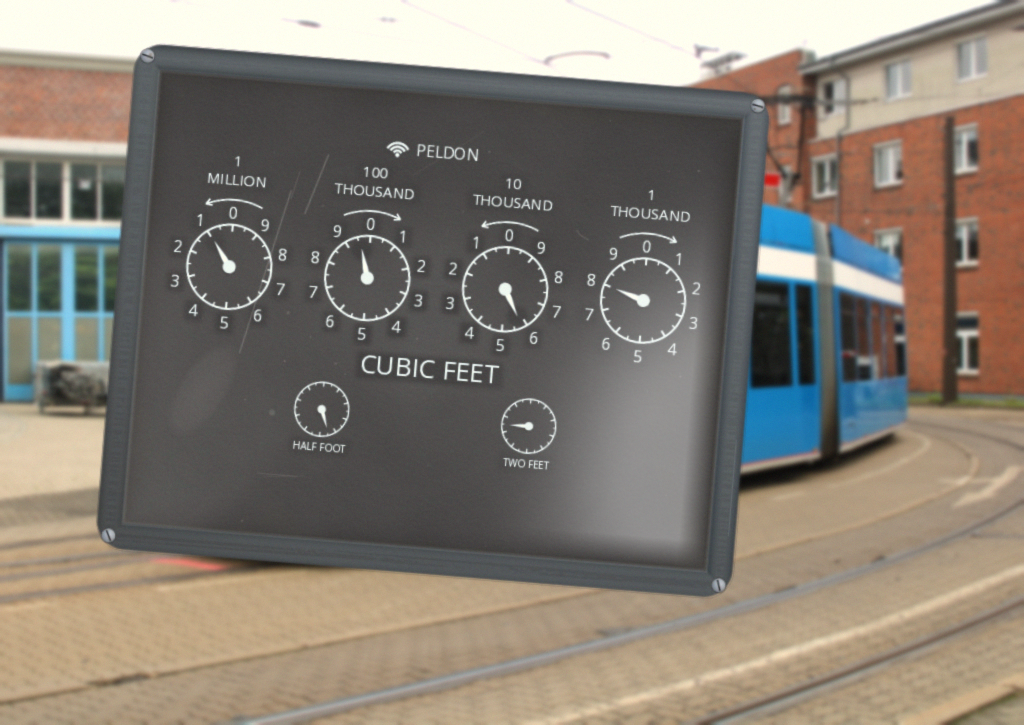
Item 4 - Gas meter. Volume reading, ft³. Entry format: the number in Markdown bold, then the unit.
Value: **95800** ft³
